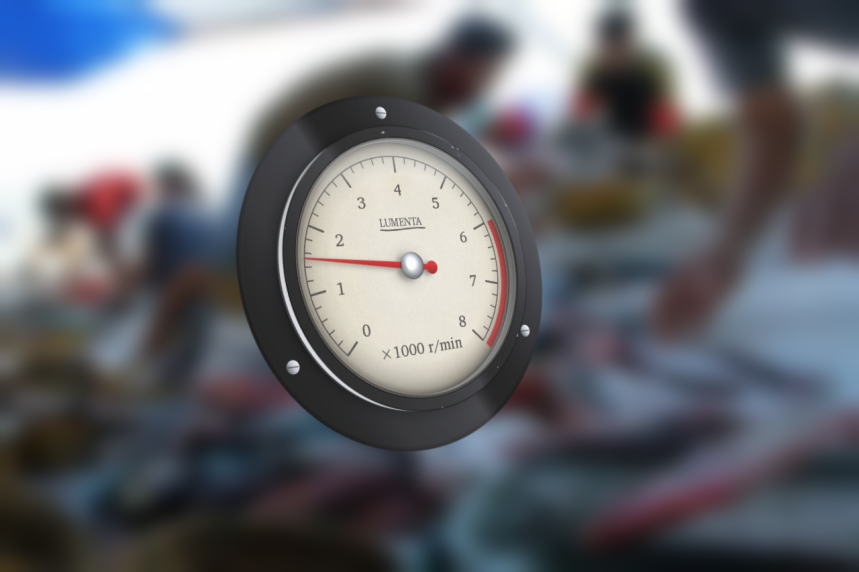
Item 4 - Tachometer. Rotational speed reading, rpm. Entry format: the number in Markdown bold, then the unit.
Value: **1500** rpm
